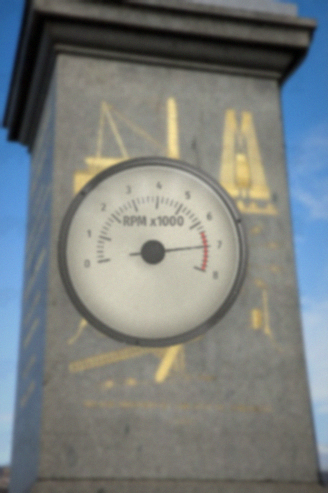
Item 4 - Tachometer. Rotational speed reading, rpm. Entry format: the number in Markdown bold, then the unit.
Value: **7000** rpm
